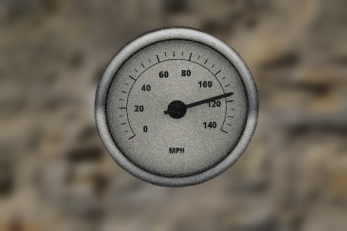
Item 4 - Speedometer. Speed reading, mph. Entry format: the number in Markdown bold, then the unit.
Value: **115** mph
